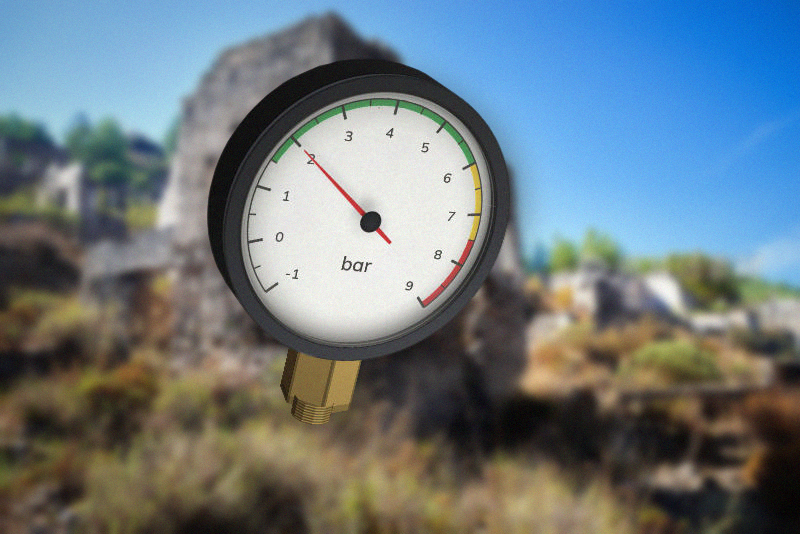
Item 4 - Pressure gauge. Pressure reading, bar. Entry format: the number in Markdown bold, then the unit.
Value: **2** bar
